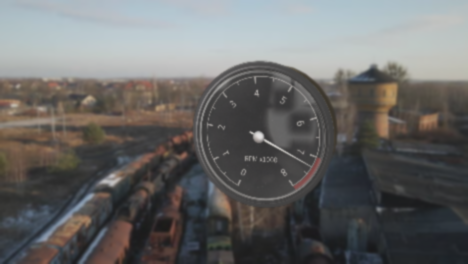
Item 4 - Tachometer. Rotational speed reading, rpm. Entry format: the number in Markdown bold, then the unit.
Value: **7250** rpm
